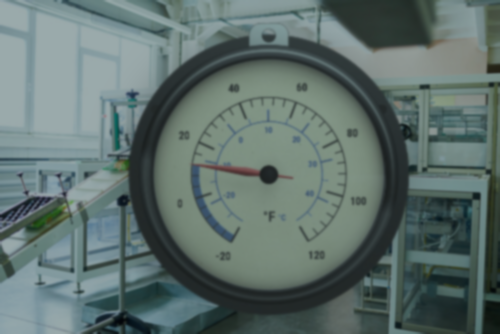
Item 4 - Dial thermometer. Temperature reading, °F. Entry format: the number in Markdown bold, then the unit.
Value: **12** °F
